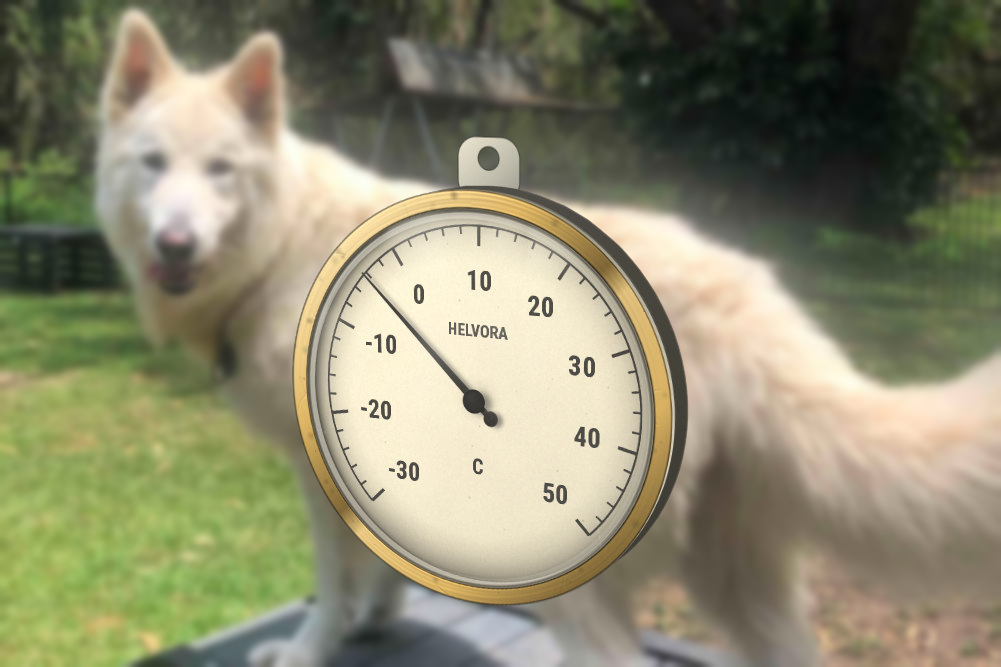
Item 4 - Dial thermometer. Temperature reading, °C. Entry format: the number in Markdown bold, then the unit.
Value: **-4** °C
